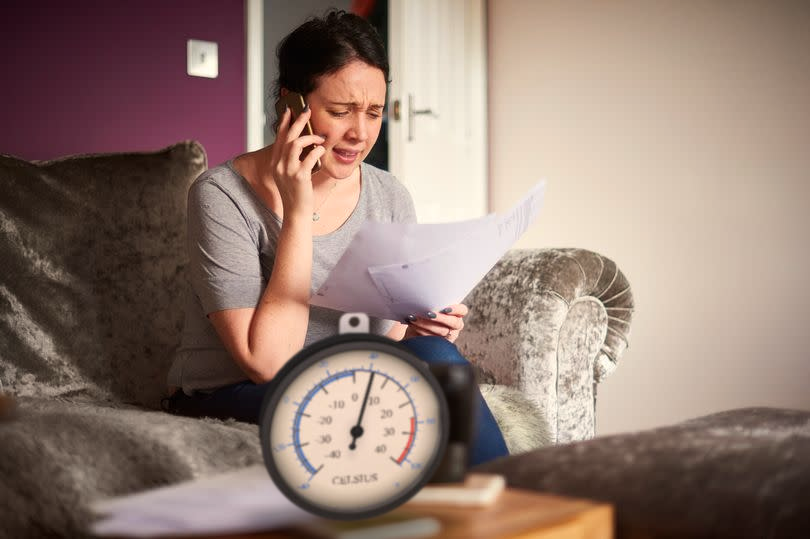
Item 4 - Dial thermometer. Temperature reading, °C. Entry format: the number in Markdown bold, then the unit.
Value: **5** °C
